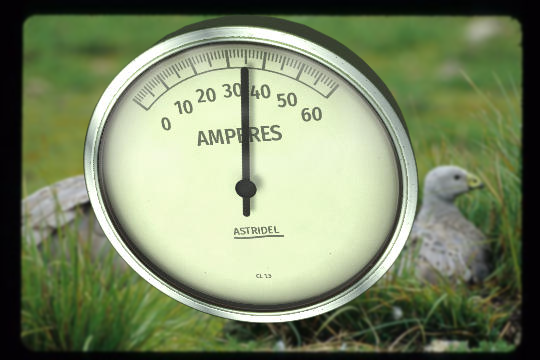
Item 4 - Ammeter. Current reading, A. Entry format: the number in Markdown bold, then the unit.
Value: **35** A
